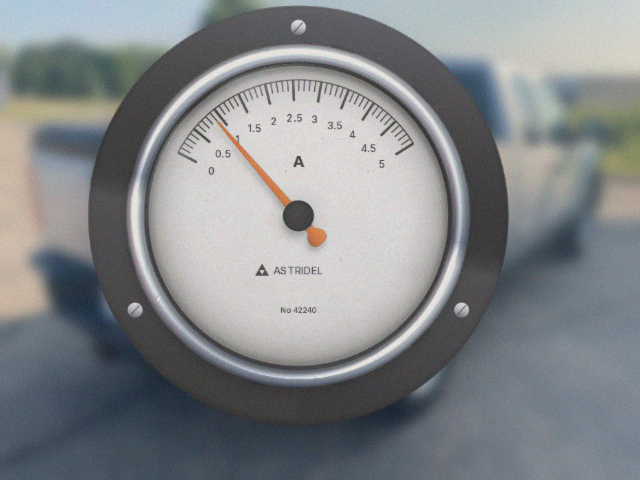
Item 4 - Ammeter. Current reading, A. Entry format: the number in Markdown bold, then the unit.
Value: **0.9** A
